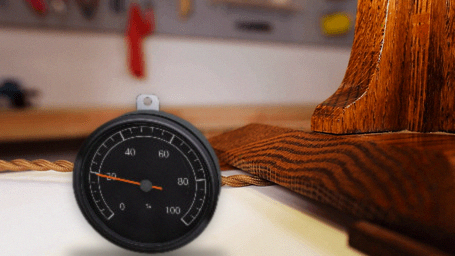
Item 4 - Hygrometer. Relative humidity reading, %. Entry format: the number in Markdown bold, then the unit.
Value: **20** %
